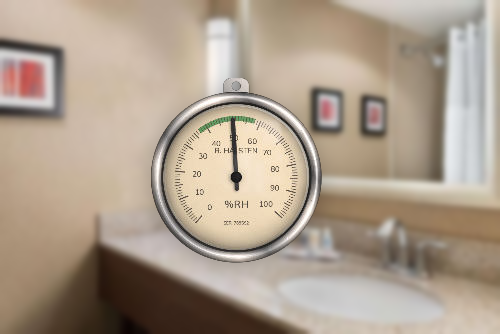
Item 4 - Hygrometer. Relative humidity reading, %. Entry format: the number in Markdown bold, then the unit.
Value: **50** %
